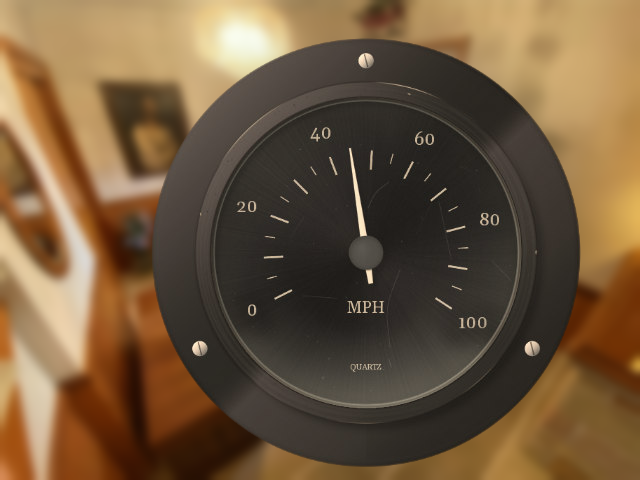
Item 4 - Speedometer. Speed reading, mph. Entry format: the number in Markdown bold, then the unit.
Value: **45** mph
